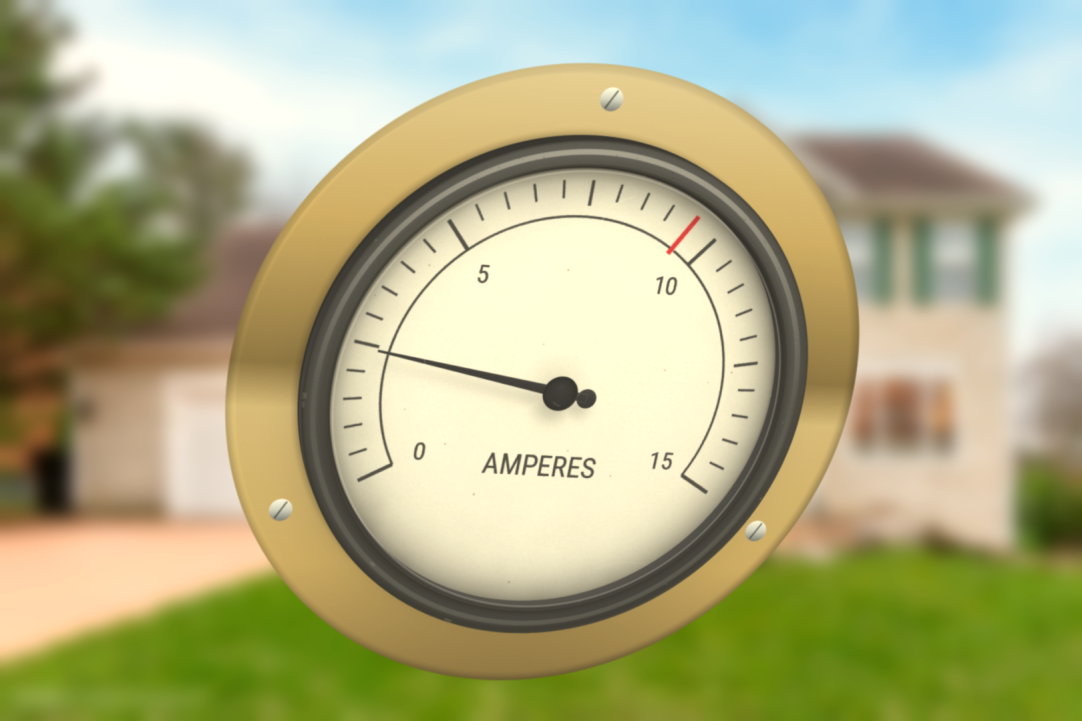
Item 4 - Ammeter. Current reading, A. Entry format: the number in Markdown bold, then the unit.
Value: **2.5** A
